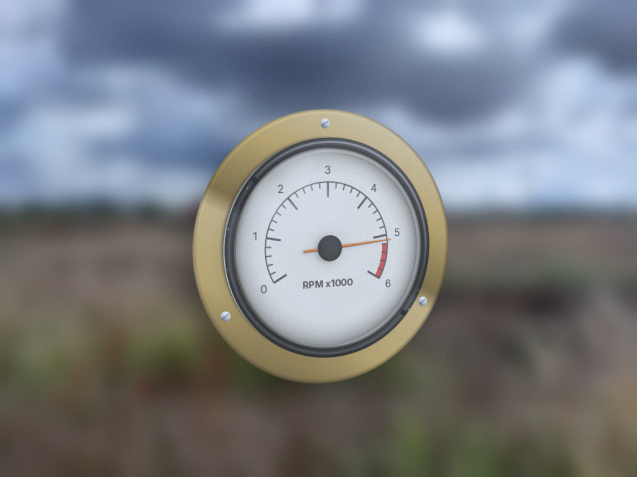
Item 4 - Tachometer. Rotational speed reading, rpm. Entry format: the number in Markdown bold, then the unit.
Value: **5100** rpm
